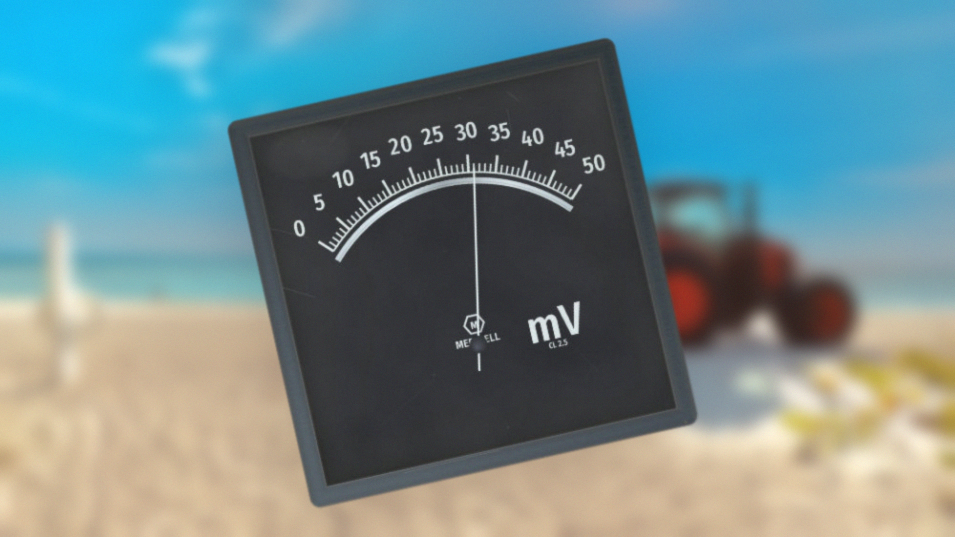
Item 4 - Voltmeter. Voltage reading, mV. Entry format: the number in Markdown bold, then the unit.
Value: **31** mV
